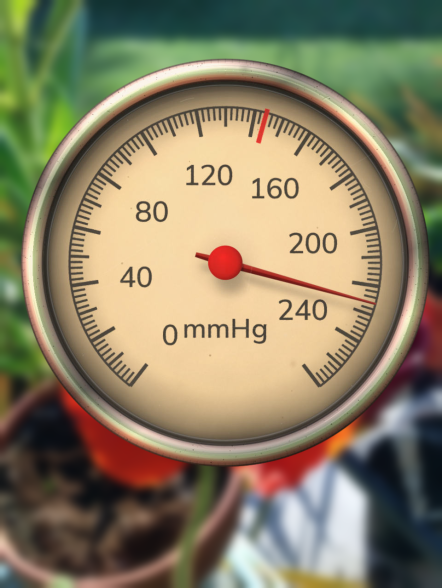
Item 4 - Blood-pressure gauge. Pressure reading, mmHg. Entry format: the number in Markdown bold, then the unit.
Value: **226** mmHg
